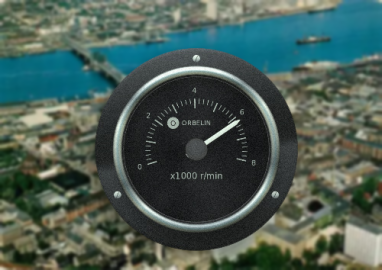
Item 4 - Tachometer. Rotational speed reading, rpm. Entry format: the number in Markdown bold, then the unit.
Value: **6200** rpm
